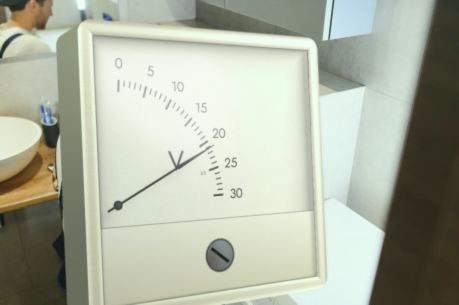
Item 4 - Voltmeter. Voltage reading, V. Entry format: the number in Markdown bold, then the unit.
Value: **21** V
